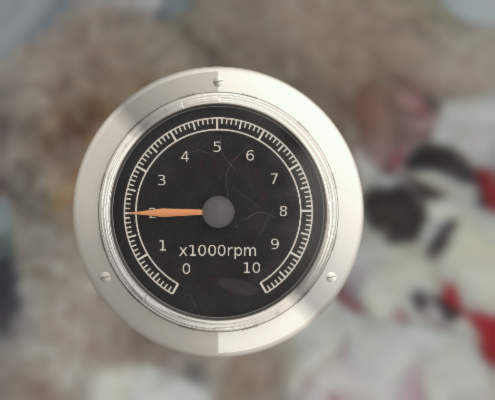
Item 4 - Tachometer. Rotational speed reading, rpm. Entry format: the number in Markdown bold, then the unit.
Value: **2000** rpm
